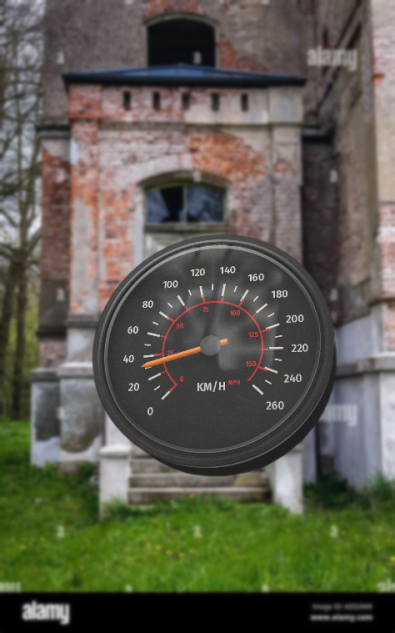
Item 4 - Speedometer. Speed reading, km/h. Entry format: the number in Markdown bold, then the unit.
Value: **30** km/h
